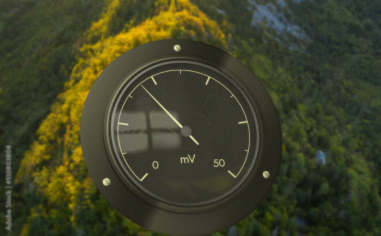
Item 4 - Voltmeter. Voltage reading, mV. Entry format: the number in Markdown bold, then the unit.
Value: **17.5** mV
